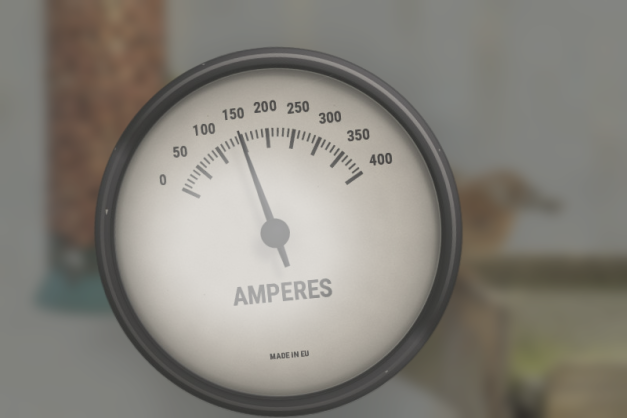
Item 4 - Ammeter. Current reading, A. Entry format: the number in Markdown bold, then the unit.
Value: **150** A
